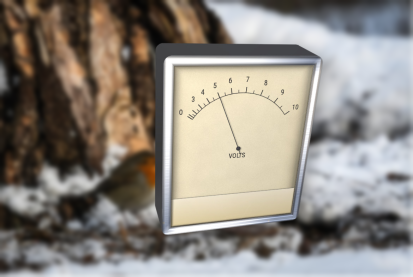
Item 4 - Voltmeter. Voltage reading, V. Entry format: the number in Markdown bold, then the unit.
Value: **5** V
